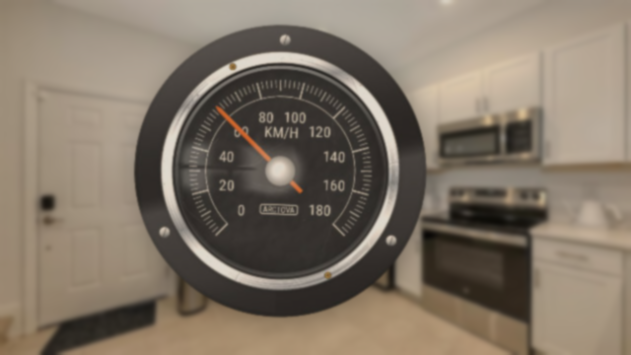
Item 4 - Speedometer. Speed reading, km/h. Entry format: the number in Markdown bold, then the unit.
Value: **60** km/h
